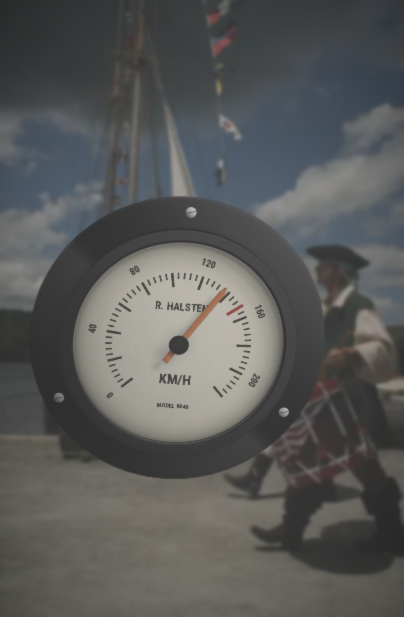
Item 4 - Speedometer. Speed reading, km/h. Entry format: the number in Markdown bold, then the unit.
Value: **136** km/h
